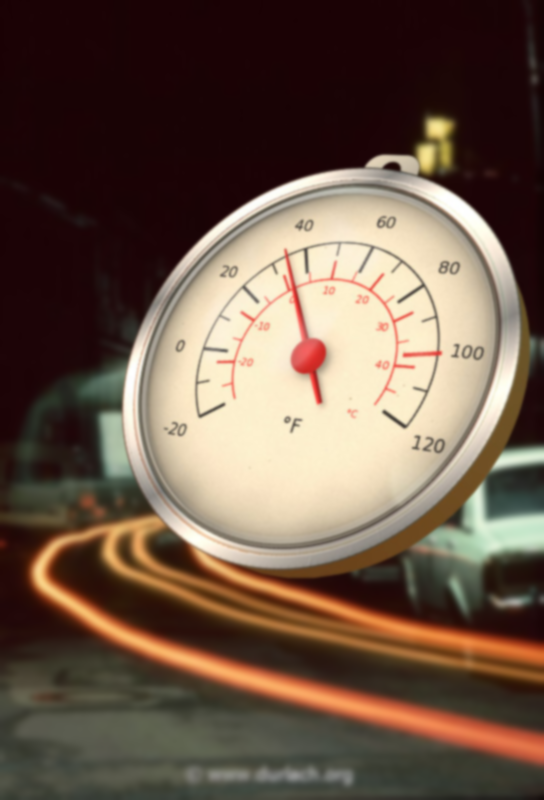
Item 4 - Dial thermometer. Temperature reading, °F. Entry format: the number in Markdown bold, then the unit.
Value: **35** °F
